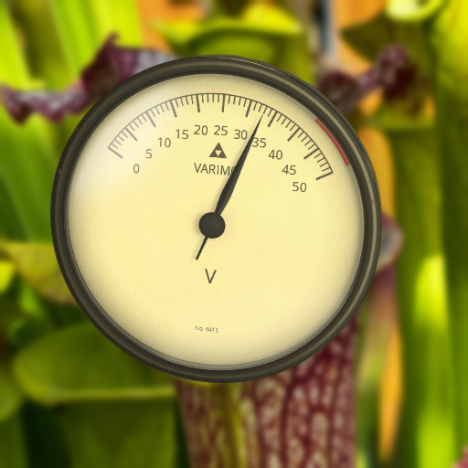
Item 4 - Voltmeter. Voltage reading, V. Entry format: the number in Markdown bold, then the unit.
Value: **33** V
